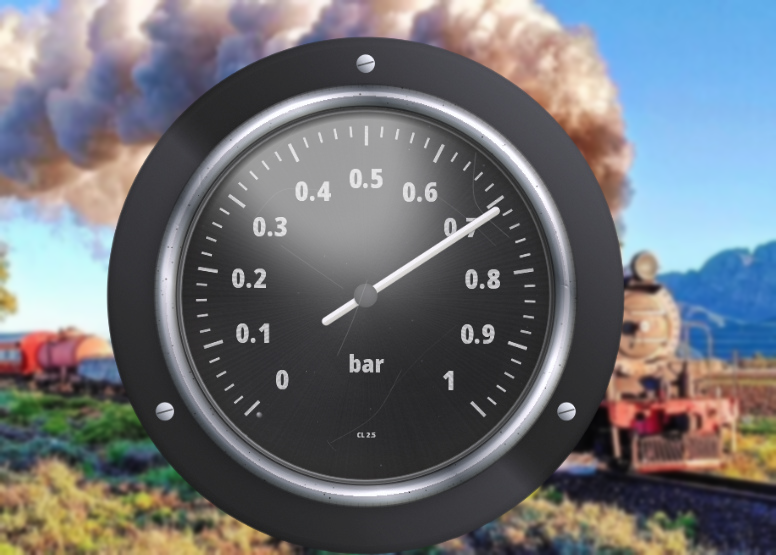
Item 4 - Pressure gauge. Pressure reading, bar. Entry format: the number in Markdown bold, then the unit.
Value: **0.71** bar
